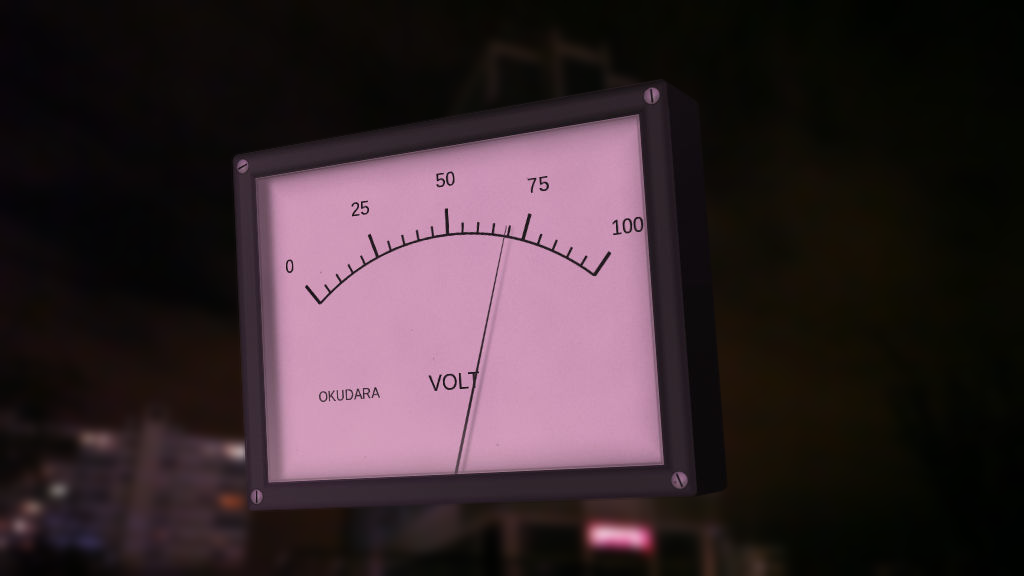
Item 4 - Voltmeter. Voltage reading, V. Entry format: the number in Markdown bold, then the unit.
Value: **70** V
